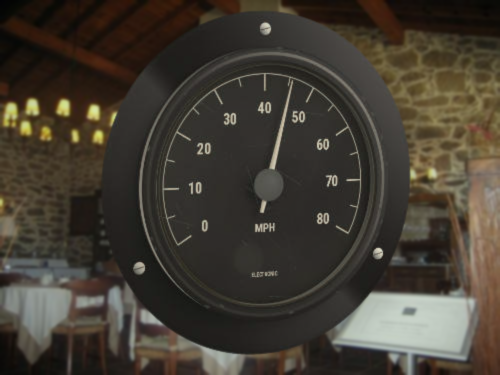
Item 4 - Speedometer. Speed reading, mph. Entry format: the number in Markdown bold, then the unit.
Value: **45** mph
